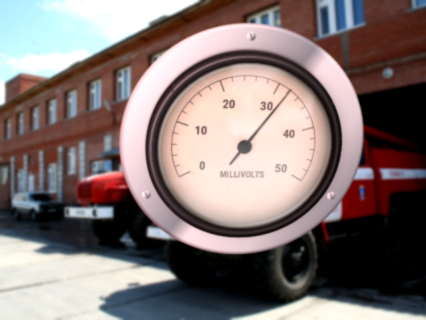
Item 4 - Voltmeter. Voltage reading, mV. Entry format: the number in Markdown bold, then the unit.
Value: **32** mV
